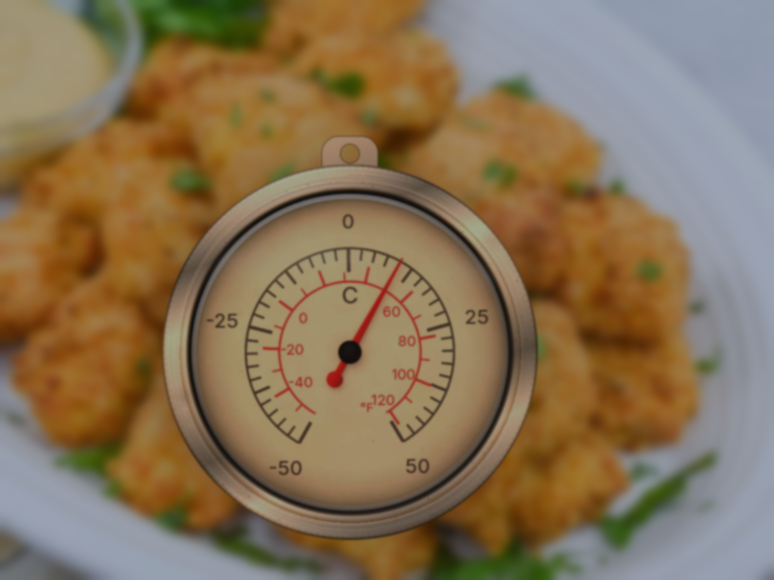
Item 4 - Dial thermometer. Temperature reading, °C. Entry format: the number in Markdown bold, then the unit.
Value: **10** °C
